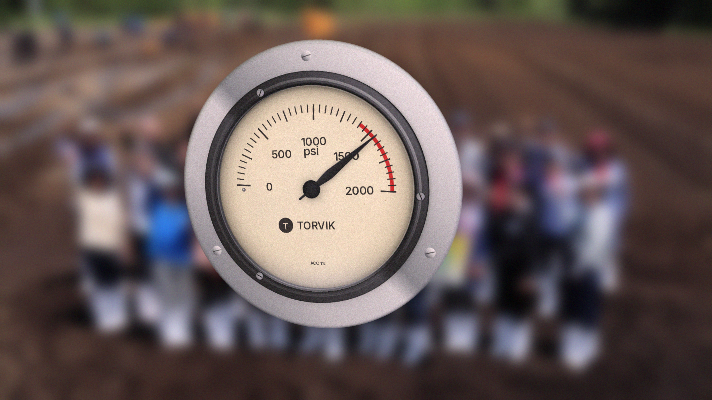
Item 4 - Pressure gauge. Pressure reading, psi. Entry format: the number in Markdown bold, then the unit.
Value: **1550** psi
